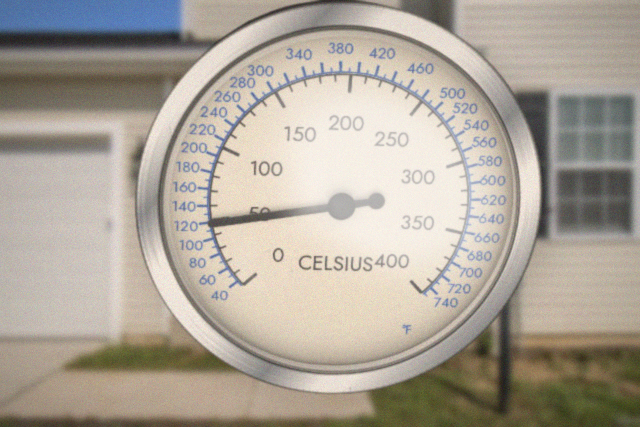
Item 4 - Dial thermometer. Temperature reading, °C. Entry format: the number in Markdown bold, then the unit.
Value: **50** °C
